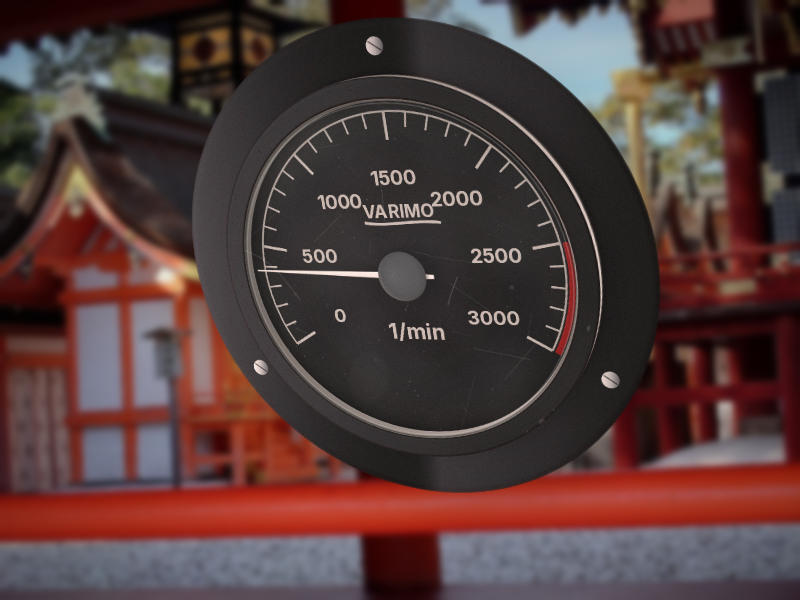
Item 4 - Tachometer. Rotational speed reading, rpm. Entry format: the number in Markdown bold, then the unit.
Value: **400** rpm
